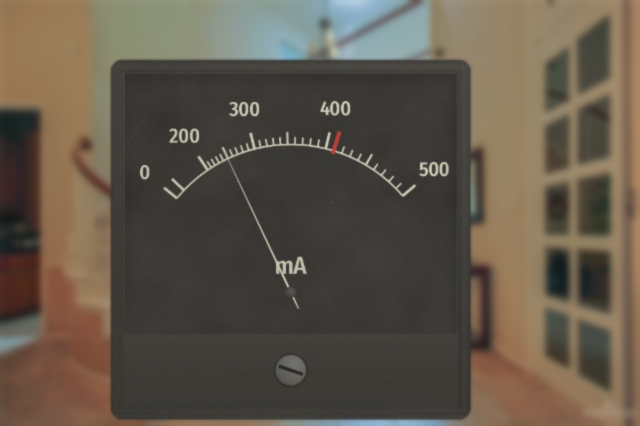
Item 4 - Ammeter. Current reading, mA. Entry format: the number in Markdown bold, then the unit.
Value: **250** mA
